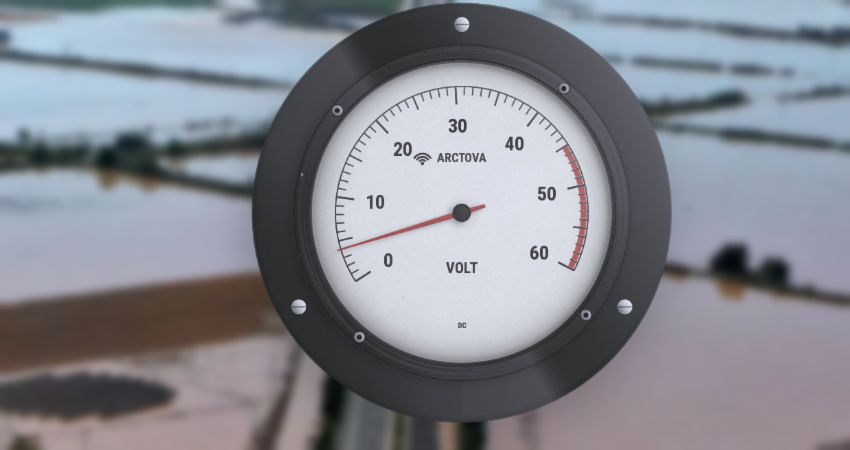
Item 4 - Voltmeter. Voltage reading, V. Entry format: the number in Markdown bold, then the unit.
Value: **4** V
